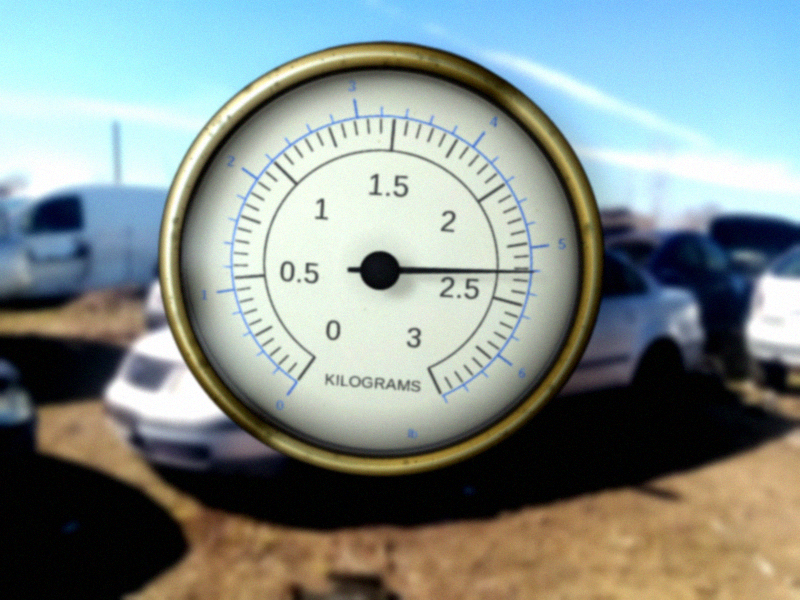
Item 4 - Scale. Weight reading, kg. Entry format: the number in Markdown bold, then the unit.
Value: **2.35** kg
